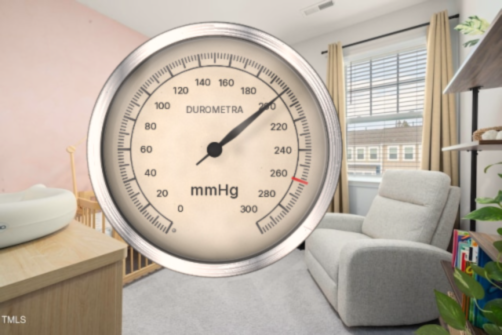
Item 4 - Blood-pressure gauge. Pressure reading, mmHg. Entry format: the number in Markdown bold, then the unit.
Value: **200** mmHg
